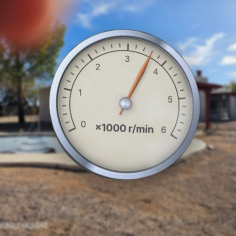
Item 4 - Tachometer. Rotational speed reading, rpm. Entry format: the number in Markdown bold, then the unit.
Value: **3600** rpm
